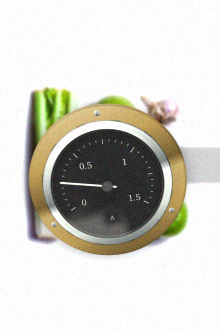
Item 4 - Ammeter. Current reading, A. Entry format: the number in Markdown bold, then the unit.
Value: **0.25** A
